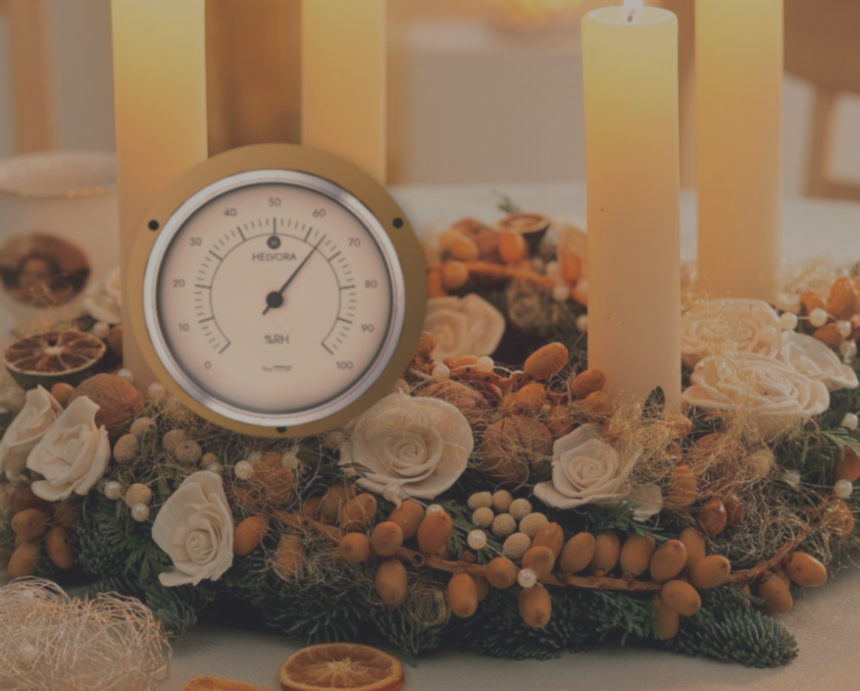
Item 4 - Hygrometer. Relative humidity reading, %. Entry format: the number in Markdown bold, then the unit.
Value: **64** %
